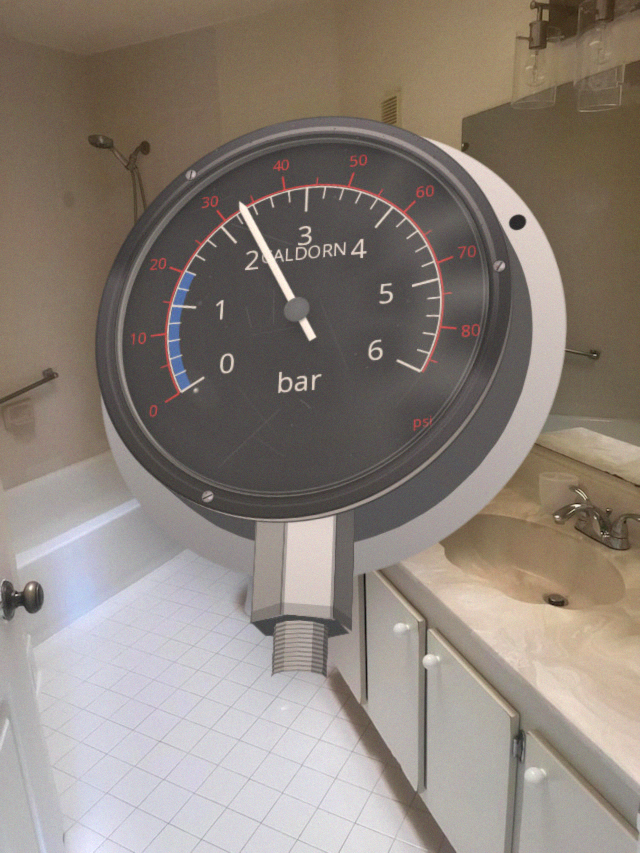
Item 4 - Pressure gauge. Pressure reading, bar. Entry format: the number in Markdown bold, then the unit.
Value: **2.3** bar
